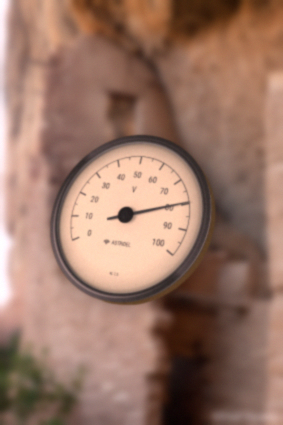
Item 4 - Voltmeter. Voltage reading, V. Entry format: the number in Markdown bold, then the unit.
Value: **80** V
